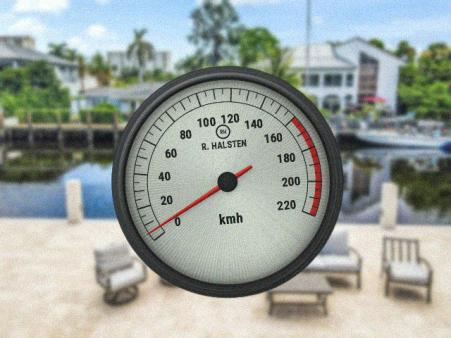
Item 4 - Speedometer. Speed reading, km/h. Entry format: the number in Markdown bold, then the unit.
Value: **5** km/h
